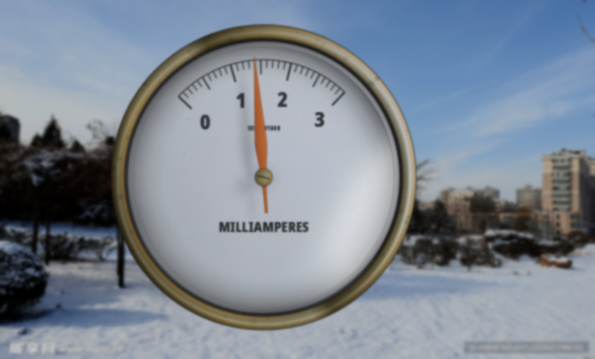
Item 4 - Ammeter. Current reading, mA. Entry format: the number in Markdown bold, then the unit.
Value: **1.4** mA
